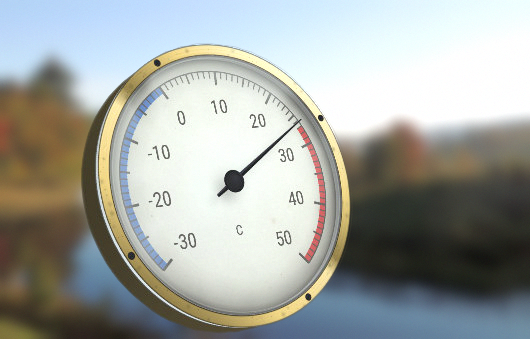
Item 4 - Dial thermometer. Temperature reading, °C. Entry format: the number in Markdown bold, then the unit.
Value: **26** °C
